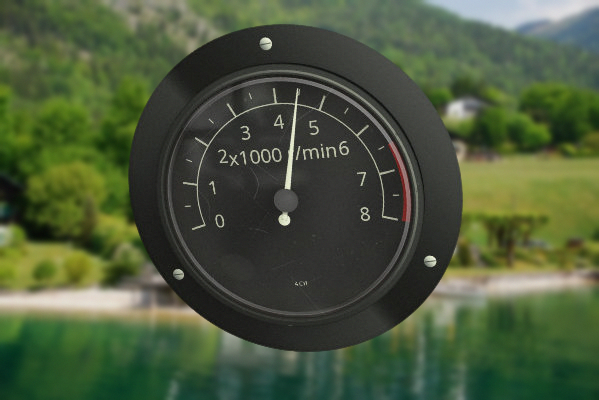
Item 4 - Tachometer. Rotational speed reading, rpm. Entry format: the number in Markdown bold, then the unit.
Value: **4500** rpm
